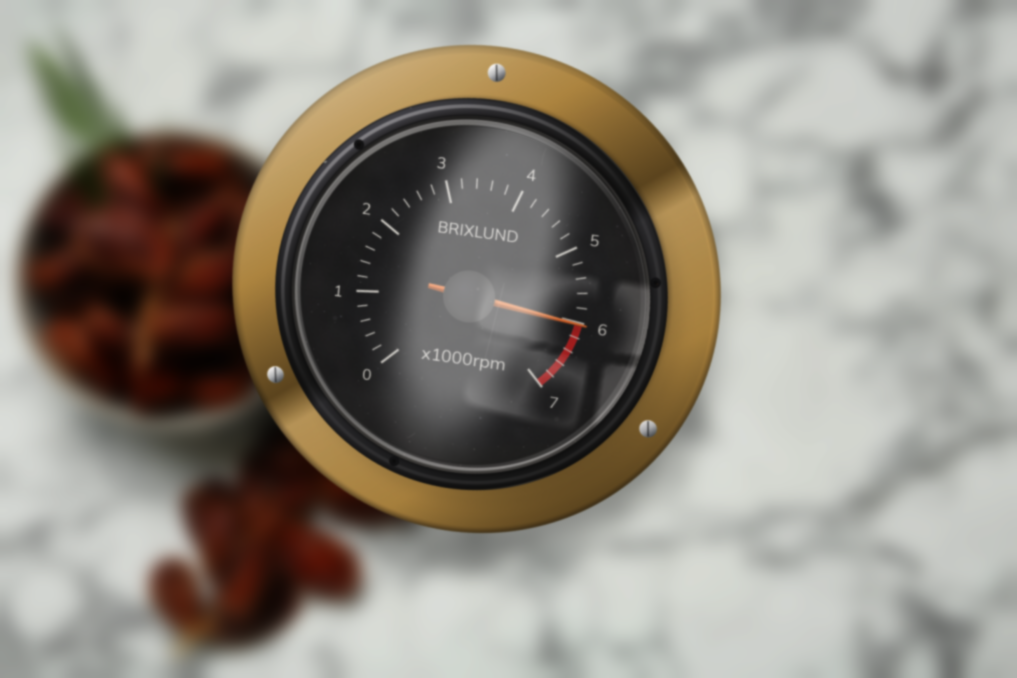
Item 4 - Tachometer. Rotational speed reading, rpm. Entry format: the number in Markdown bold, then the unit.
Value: **6000** rpm
